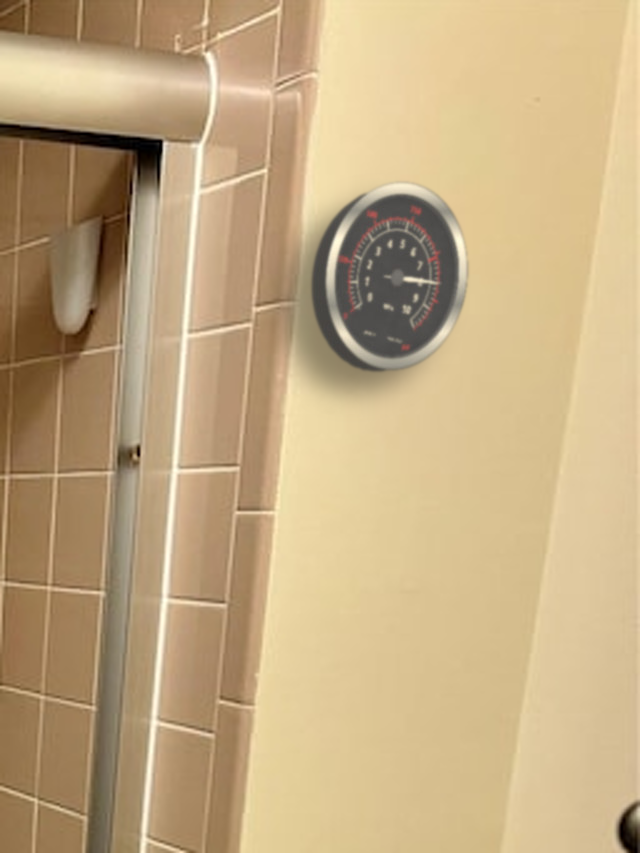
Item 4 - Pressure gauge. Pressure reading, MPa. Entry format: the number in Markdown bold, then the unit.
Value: **8** MPa
